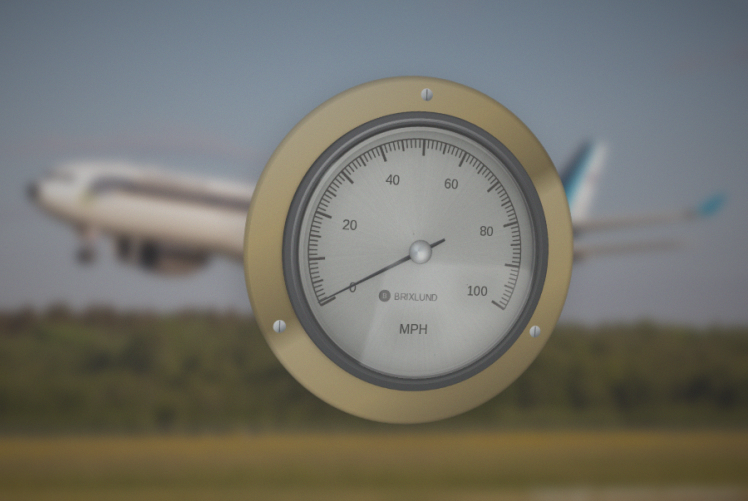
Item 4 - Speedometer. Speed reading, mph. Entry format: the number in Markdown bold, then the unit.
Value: **1** mph
